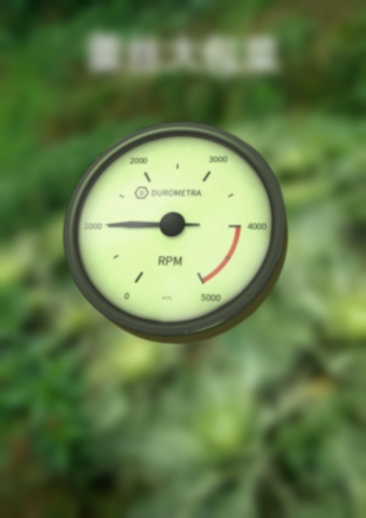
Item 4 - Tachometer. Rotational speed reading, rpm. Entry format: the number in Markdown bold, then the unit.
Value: **1000** rpm
